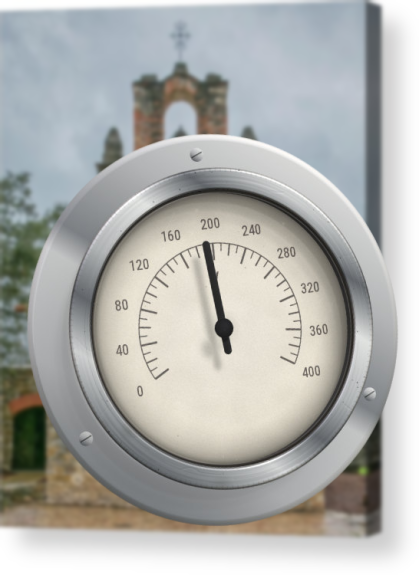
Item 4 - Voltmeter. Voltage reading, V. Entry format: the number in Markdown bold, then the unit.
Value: **190** V
